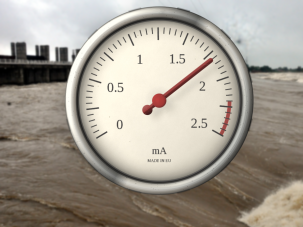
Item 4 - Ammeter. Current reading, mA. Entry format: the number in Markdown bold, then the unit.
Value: **1.8** mA
